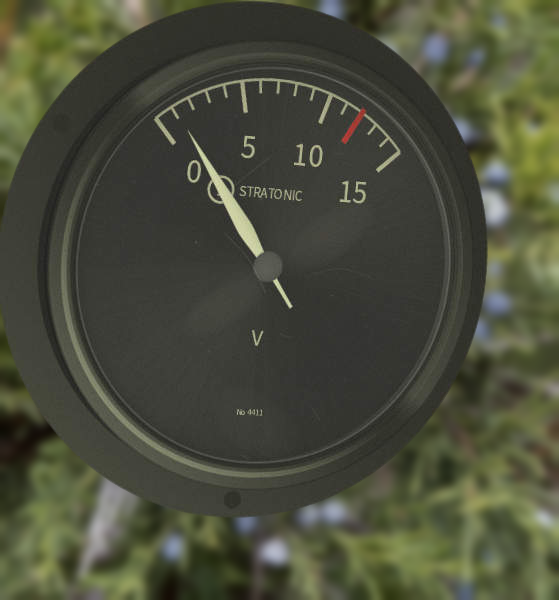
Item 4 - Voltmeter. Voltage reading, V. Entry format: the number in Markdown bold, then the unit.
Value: **1** V
